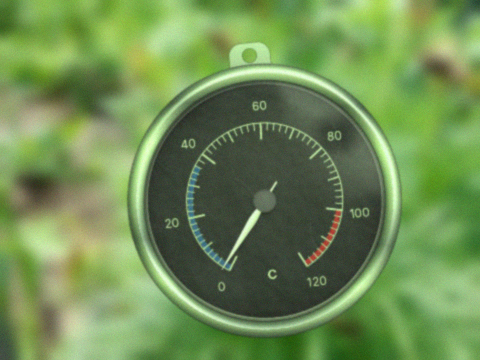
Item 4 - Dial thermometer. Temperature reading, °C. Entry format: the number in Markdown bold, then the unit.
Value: **2** °C
